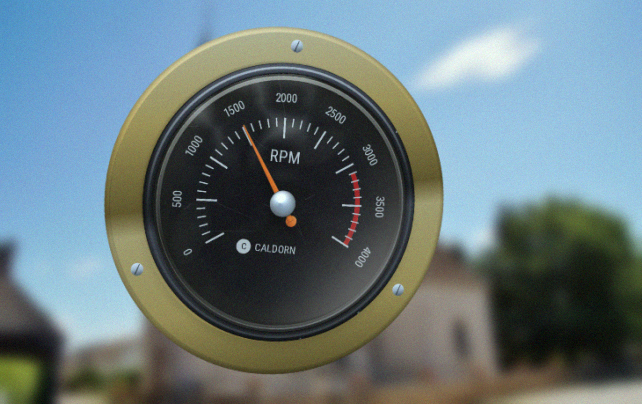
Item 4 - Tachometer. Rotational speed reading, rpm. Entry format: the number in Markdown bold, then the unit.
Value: **1500** rpm
